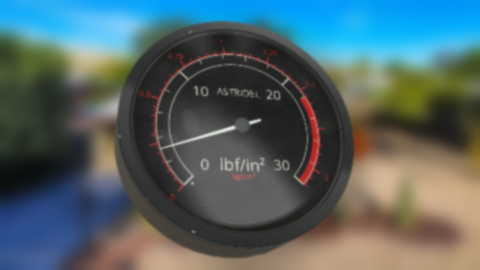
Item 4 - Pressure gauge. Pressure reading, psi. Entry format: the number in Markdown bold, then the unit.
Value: **3** psi
